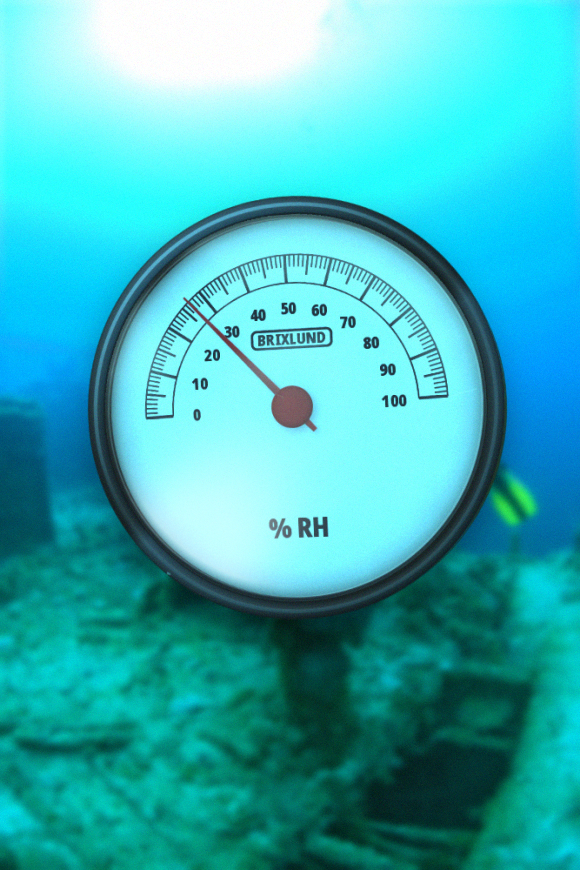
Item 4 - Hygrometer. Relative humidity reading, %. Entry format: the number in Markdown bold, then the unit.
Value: **27** %
